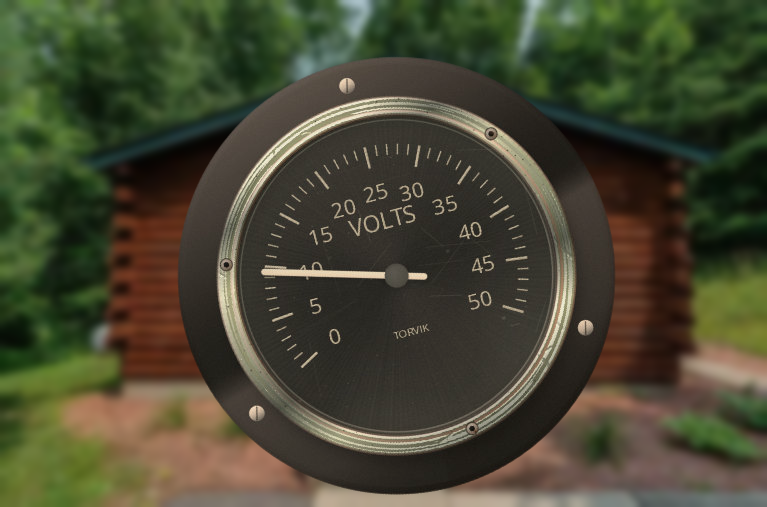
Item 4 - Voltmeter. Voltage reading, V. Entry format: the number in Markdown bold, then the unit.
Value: **9.5** V
